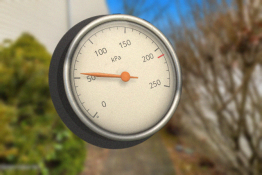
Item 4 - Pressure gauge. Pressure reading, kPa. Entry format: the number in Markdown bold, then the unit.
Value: **55** kPa
